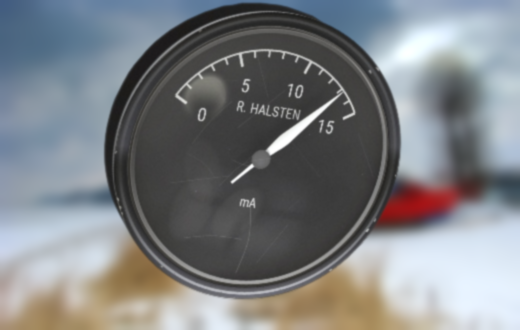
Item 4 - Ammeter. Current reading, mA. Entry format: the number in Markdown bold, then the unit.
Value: **13** mA
